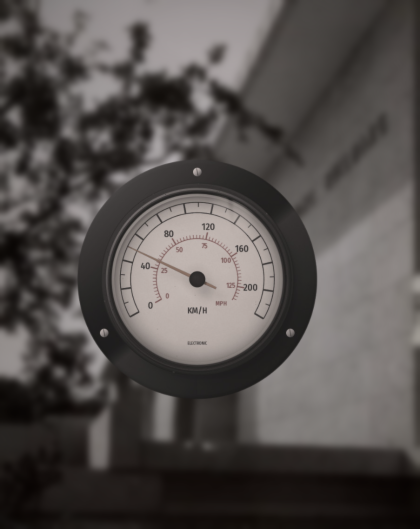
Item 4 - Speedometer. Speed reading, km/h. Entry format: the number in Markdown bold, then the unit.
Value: **50** km/h
